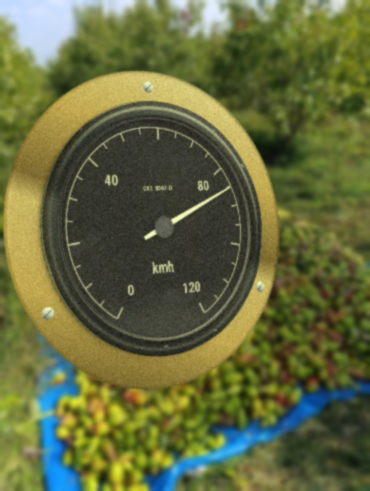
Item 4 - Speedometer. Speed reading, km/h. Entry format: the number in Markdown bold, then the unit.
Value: **85** km/h
